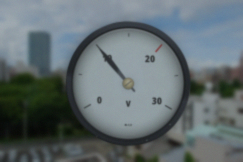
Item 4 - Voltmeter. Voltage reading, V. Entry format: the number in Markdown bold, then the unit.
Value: **10** V
